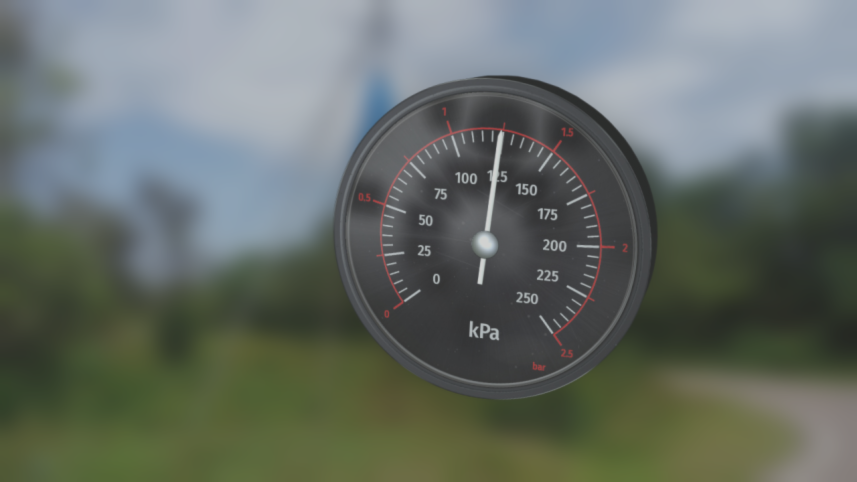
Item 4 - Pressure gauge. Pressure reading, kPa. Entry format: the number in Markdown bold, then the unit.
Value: **125** kPa
